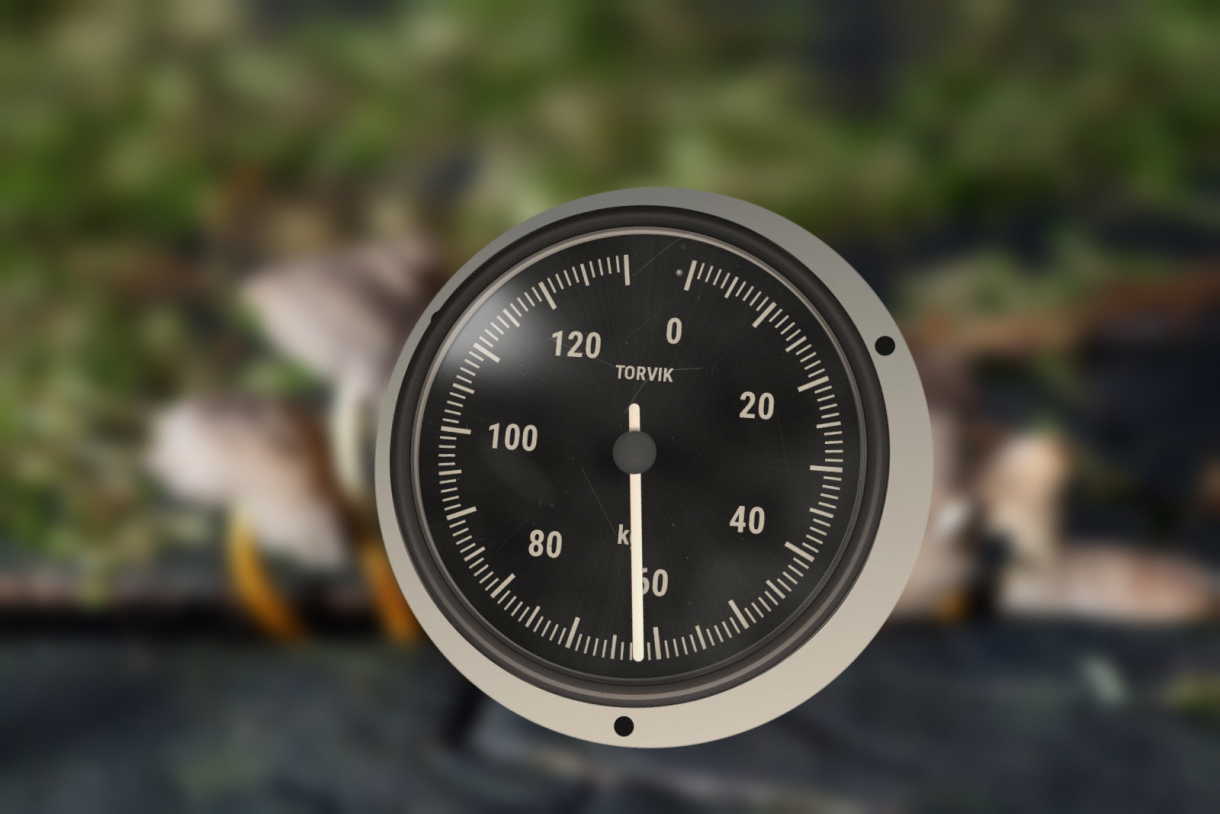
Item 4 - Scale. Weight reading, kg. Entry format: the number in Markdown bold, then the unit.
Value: **62** kg
